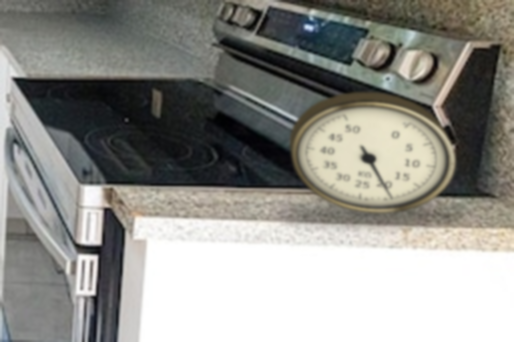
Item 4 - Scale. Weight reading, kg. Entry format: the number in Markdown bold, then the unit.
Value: **20** kg
